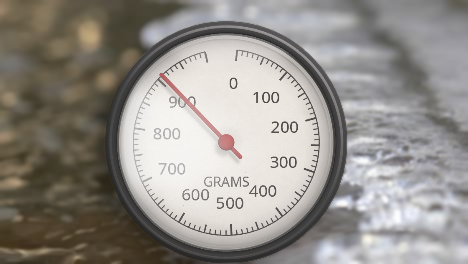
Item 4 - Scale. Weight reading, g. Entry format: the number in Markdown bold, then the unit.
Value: **910** g
